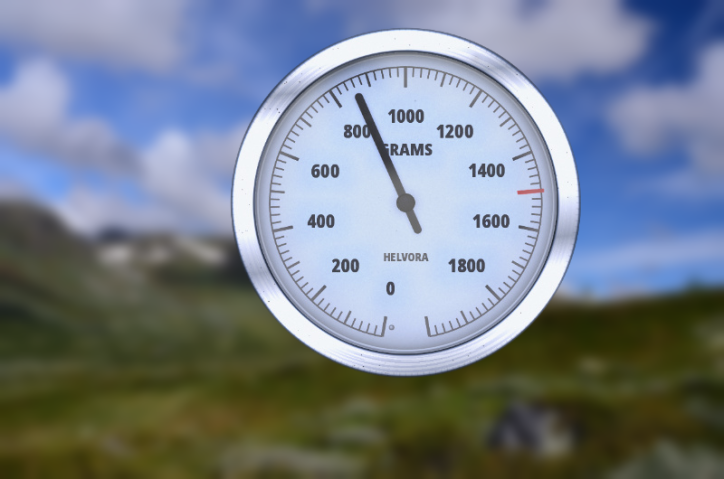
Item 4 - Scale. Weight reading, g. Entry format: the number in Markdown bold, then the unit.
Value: **860** g
